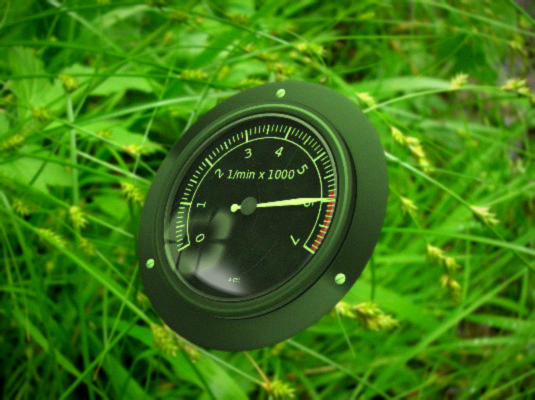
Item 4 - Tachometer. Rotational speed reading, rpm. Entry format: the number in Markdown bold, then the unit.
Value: **6000** rpm
